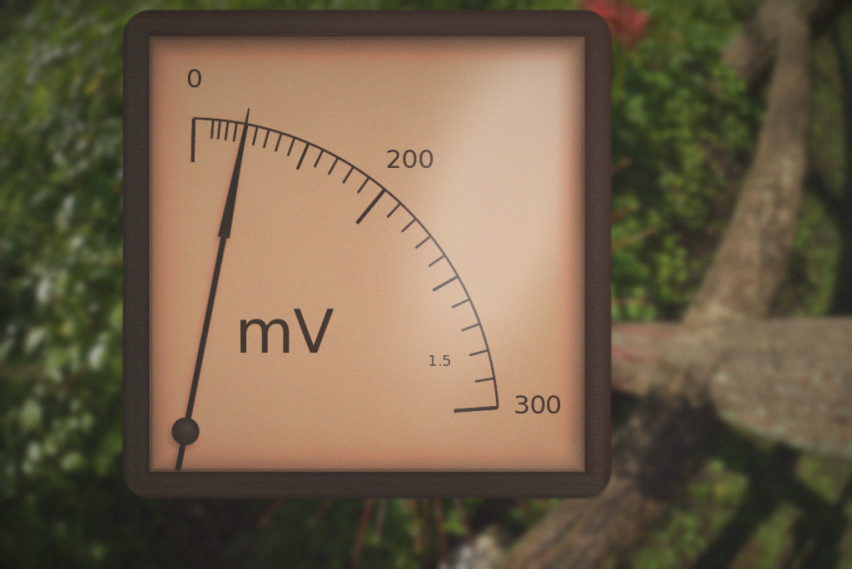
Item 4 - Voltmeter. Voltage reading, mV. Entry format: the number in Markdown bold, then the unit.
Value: **100** mV
